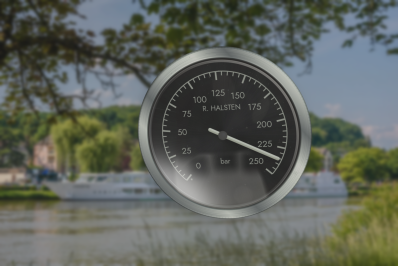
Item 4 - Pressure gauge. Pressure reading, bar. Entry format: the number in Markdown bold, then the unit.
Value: **235** bar
